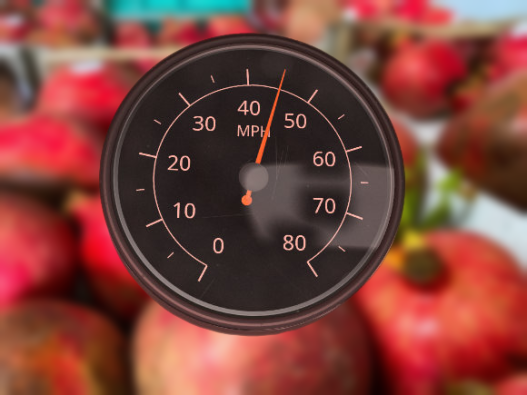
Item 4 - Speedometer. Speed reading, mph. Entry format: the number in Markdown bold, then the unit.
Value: **45** mph
